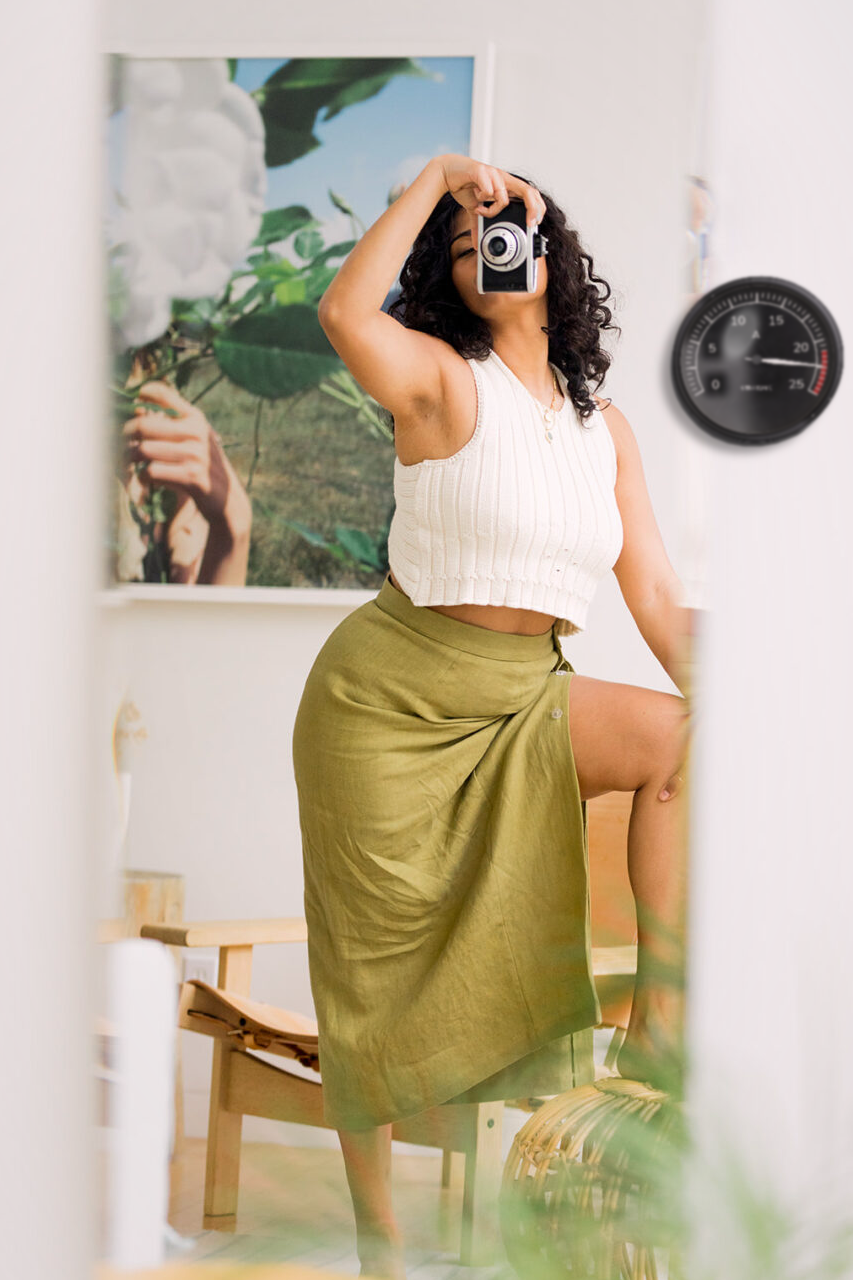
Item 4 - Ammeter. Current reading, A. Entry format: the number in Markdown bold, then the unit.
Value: **22.5** A
